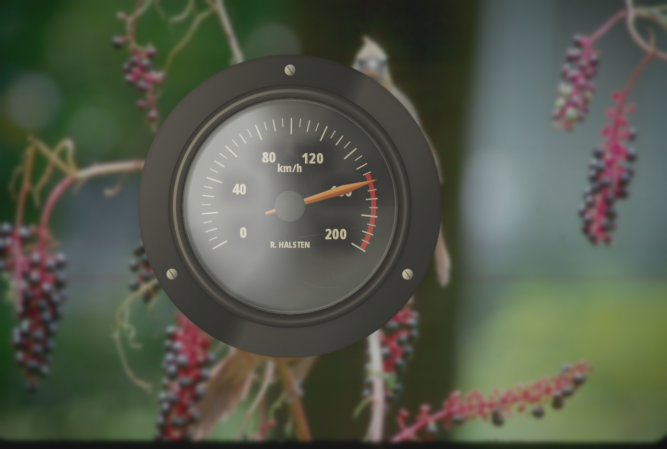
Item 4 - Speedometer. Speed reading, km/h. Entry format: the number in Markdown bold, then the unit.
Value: **160** km/h
